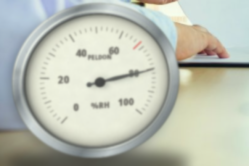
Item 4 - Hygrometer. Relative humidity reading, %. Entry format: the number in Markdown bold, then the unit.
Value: **80** %
